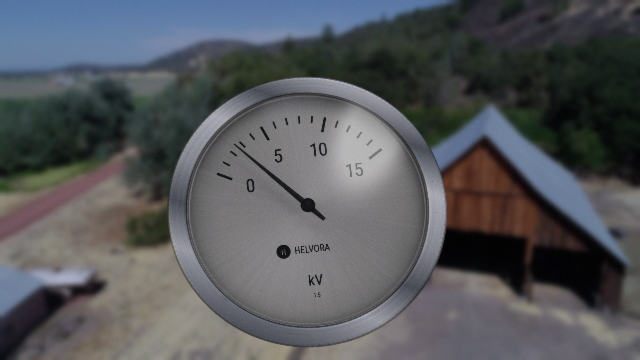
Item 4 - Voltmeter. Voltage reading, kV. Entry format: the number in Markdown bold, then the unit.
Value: **2.5** kV
